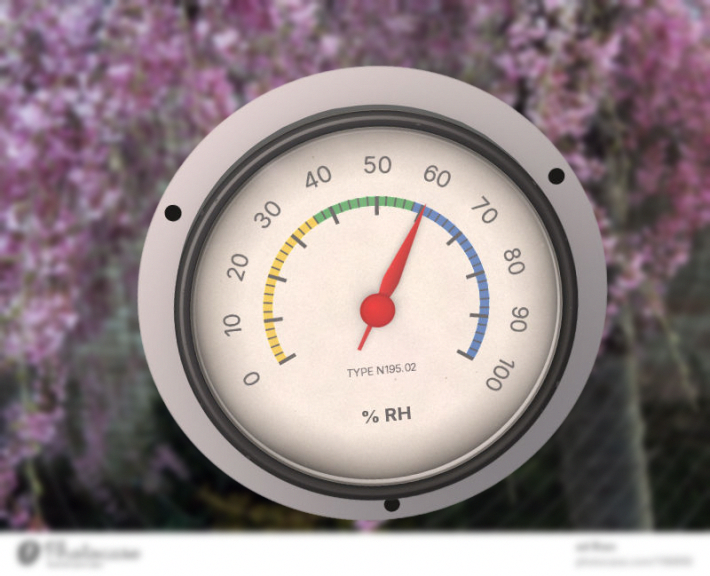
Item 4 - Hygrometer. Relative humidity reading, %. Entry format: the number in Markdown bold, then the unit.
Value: **60** %
